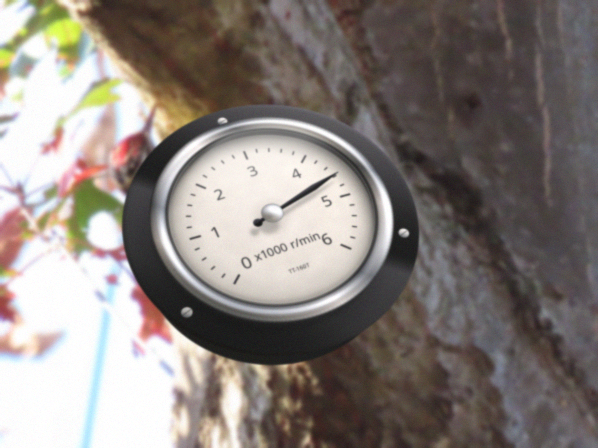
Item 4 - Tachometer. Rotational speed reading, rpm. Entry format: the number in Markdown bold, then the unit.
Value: **4600** rpm
